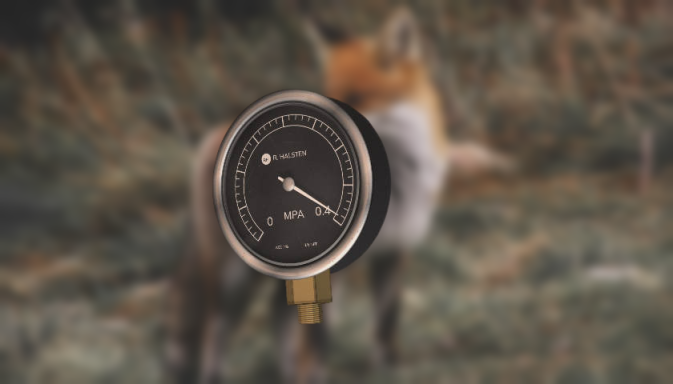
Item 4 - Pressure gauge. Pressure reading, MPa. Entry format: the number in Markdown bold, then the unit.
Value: **0.39** MPa
